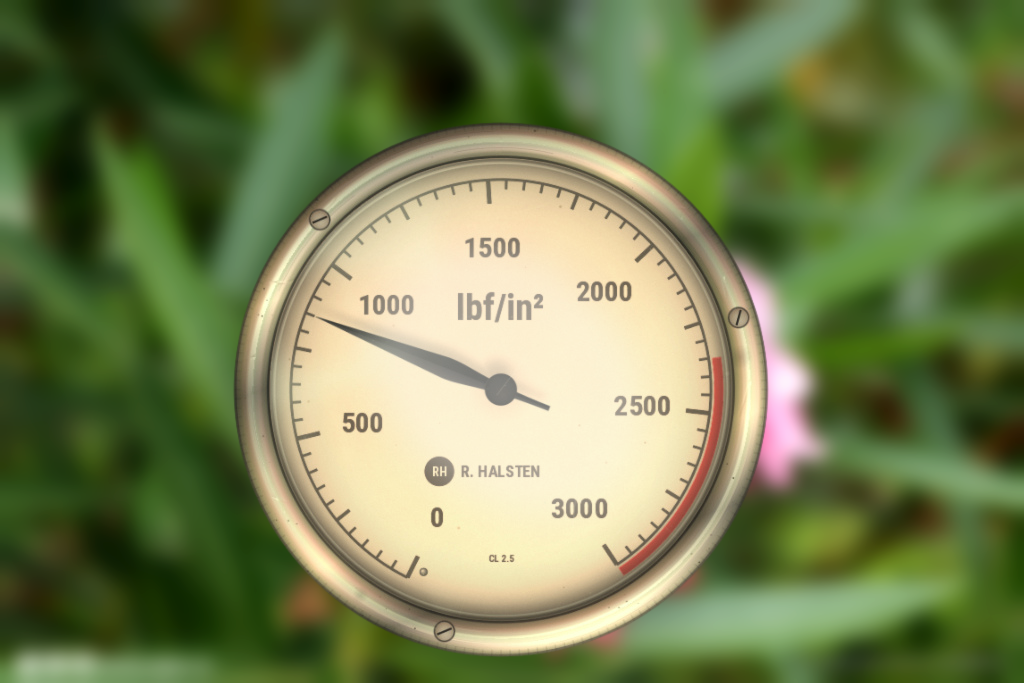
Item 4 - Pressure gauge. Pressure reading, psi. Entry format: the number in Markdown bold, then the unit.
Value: **850** psi
